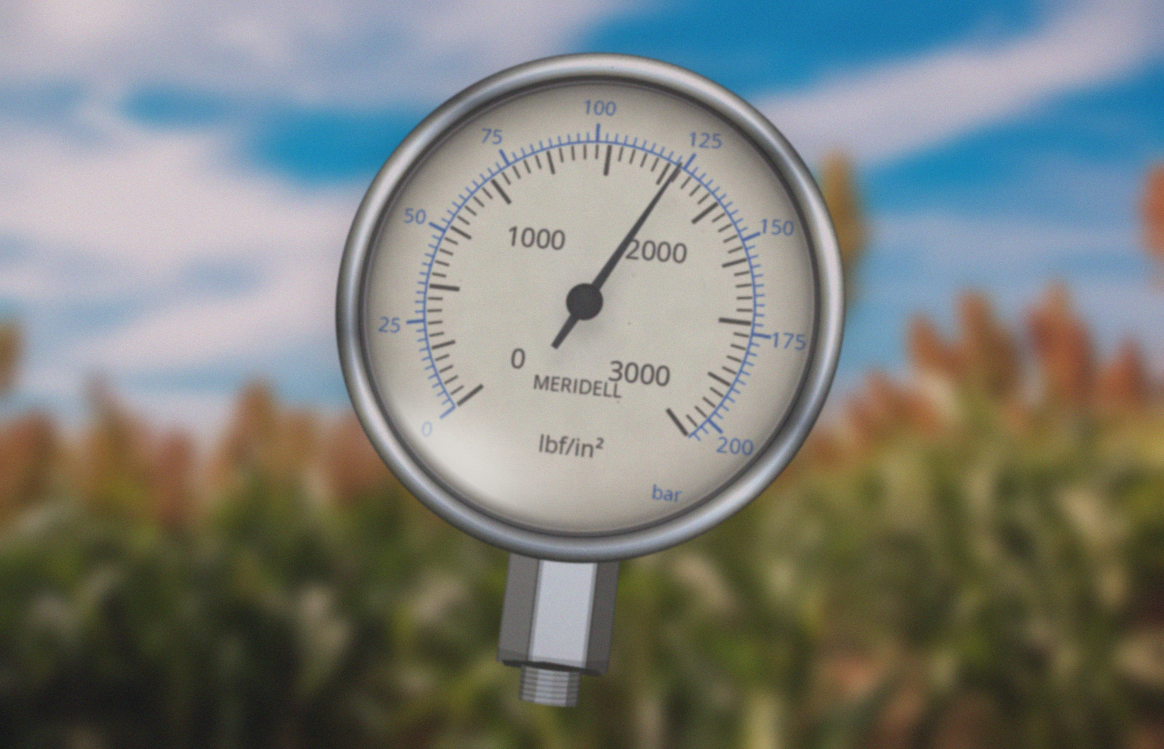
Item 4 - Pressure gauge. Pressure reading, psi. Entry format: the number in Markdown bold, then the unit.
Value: **1800** psi
